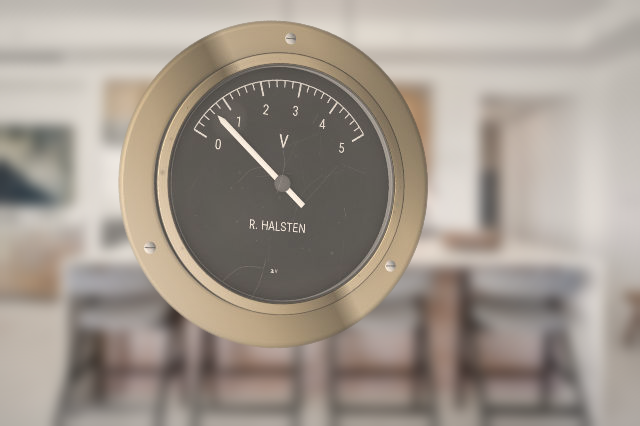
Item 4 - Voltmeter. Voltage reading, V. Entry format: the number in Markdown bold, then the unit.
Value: **0.6** V
